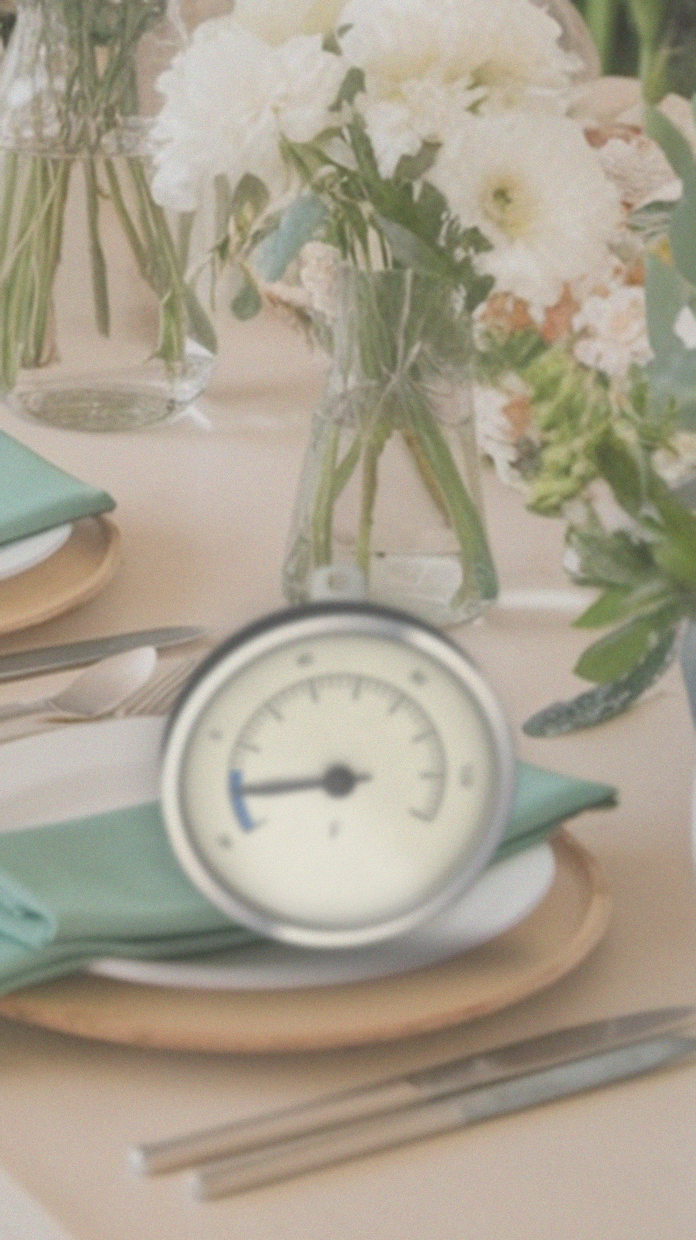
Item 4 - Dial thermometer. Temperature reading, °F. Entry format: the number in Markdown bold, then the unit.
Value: **-20** °F
